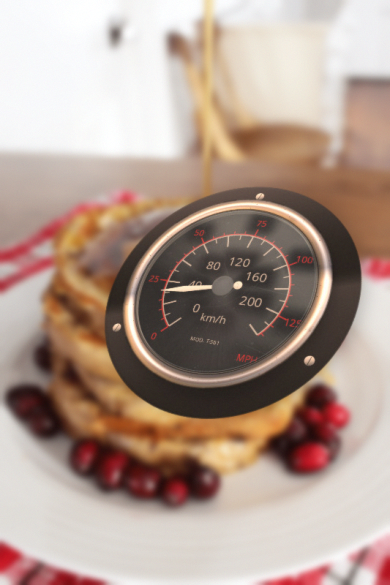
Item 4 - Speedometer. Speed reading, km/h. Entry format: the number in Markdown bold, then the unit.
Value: **30** km/h
